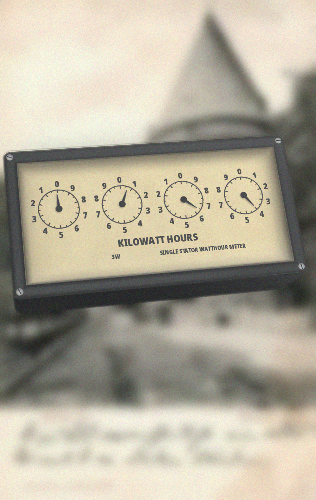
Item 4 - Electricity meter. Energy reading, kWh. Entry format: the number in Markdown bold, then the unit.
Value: **64** kWh
